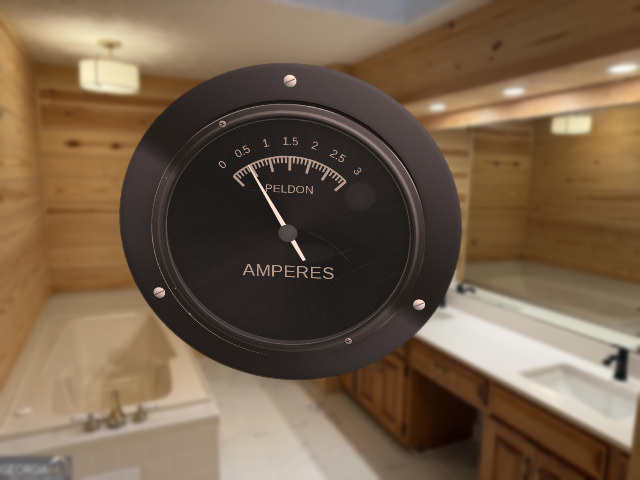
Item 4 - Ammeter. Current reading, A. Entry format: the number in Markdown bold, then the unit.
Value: **0.5** A
